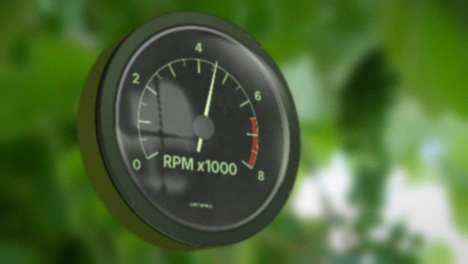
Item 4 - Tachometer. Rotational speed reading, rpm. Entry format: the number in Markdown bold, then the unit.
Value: **4500** rpm
